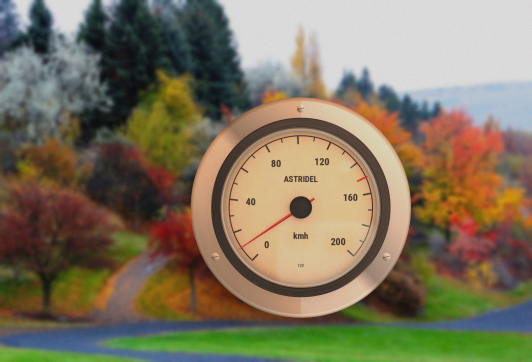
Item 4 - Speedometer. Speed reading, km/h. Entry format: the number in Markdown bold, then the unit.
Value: **10** km/h
